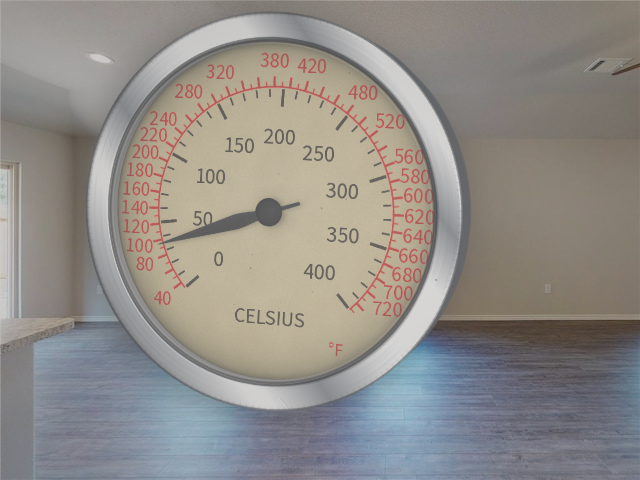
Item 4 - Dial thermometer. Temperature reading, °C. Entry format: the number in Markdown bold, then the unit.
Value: **35** °C
